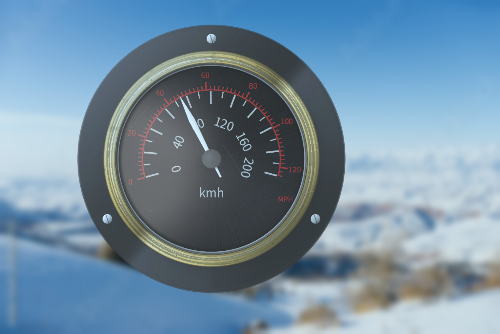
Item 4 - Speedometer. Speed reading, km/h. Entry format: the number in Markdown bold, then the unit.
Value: **75** km/h
